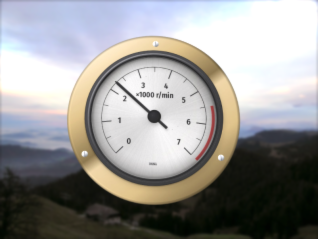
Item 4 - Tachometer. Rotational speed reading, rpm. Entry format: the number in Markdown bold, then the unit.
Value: **2250** rpm
